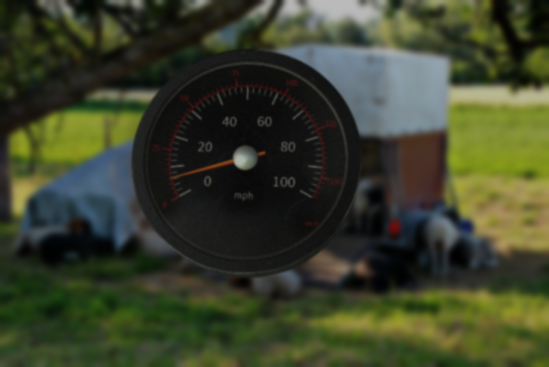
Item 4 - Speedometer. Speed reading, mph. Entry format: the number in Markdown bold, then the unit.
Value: **6** mph
